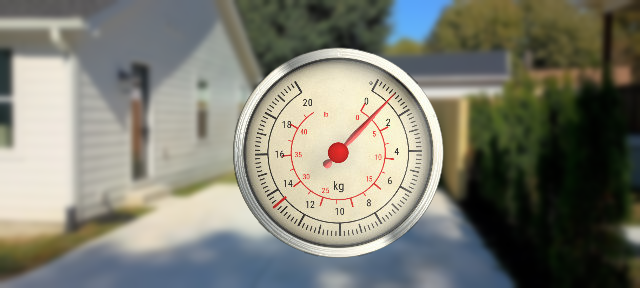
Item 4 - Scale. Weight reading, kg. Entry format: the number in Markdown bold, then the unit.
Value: **1** kg
